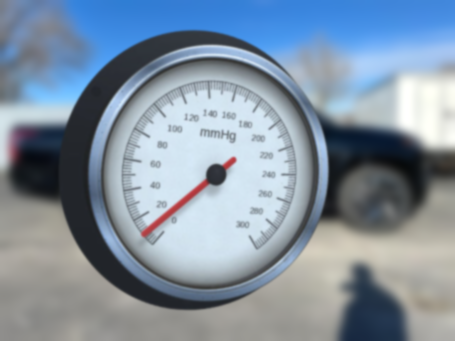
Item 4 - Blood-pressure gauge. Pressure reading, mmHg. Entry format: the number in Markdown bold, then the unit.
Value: **10** mmHg
